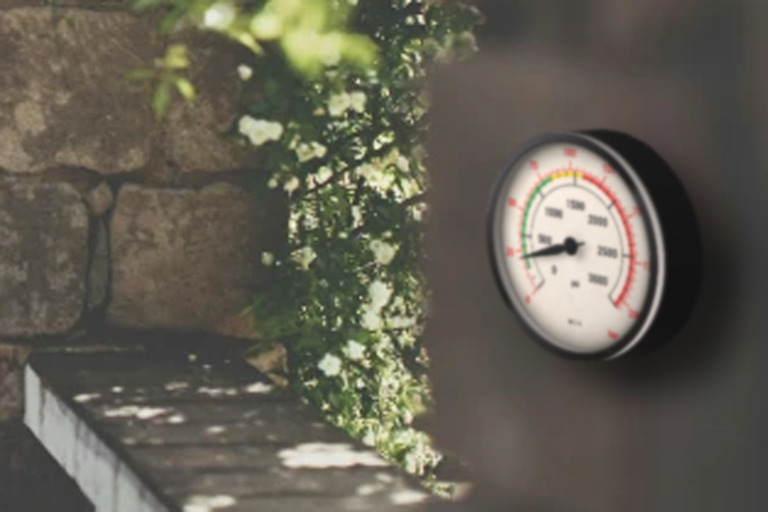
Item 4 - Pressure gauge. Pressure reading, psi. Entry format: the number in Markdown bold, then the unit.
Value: **300** psi
